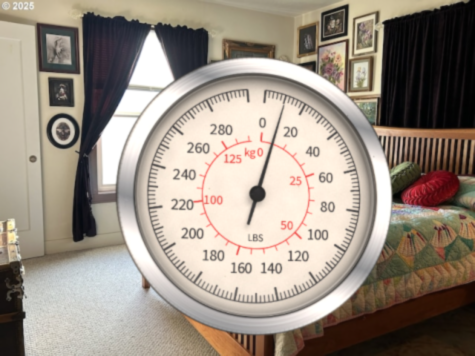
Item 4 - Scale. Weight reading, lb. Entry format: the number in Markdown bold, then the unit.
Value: **10** lb
